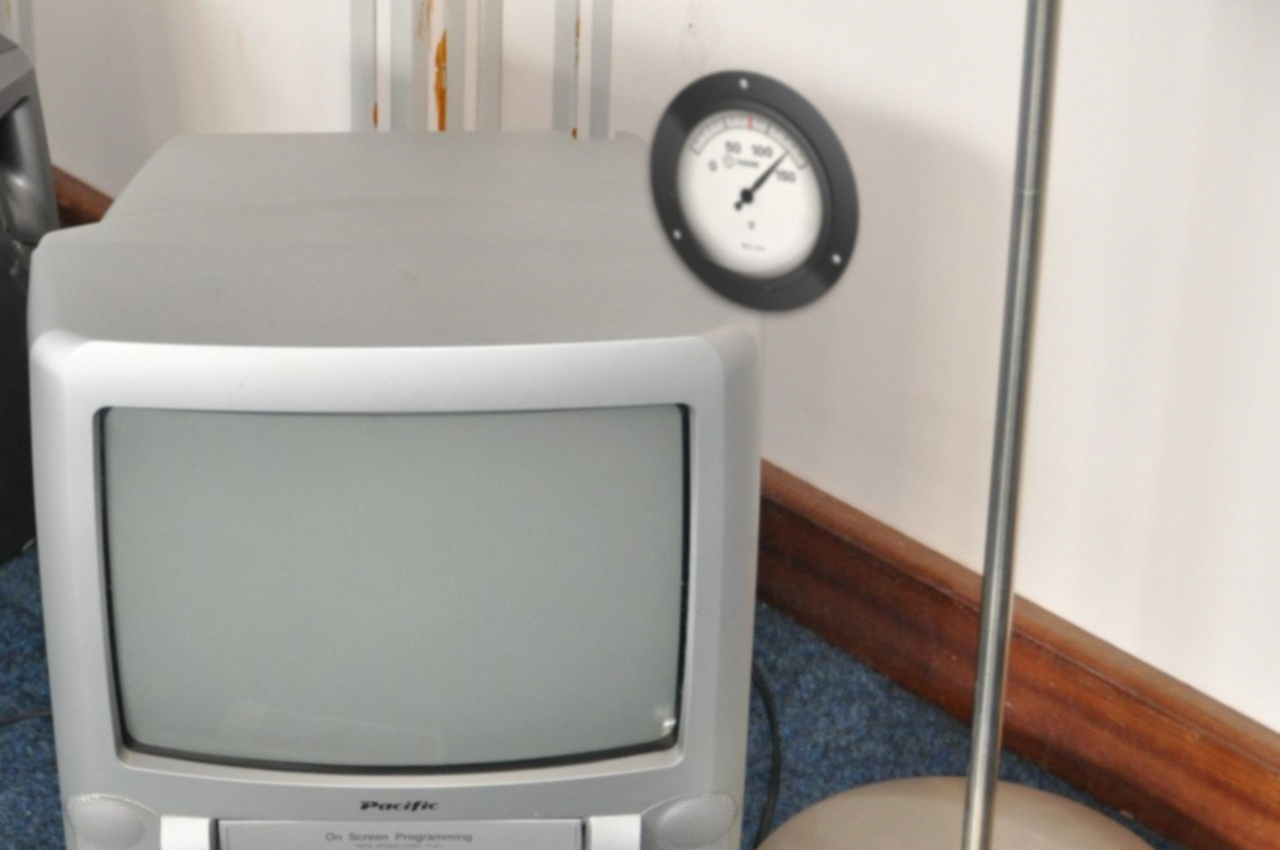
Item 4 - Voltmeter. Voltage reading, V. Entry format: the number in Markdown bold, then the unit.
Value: **130** V
